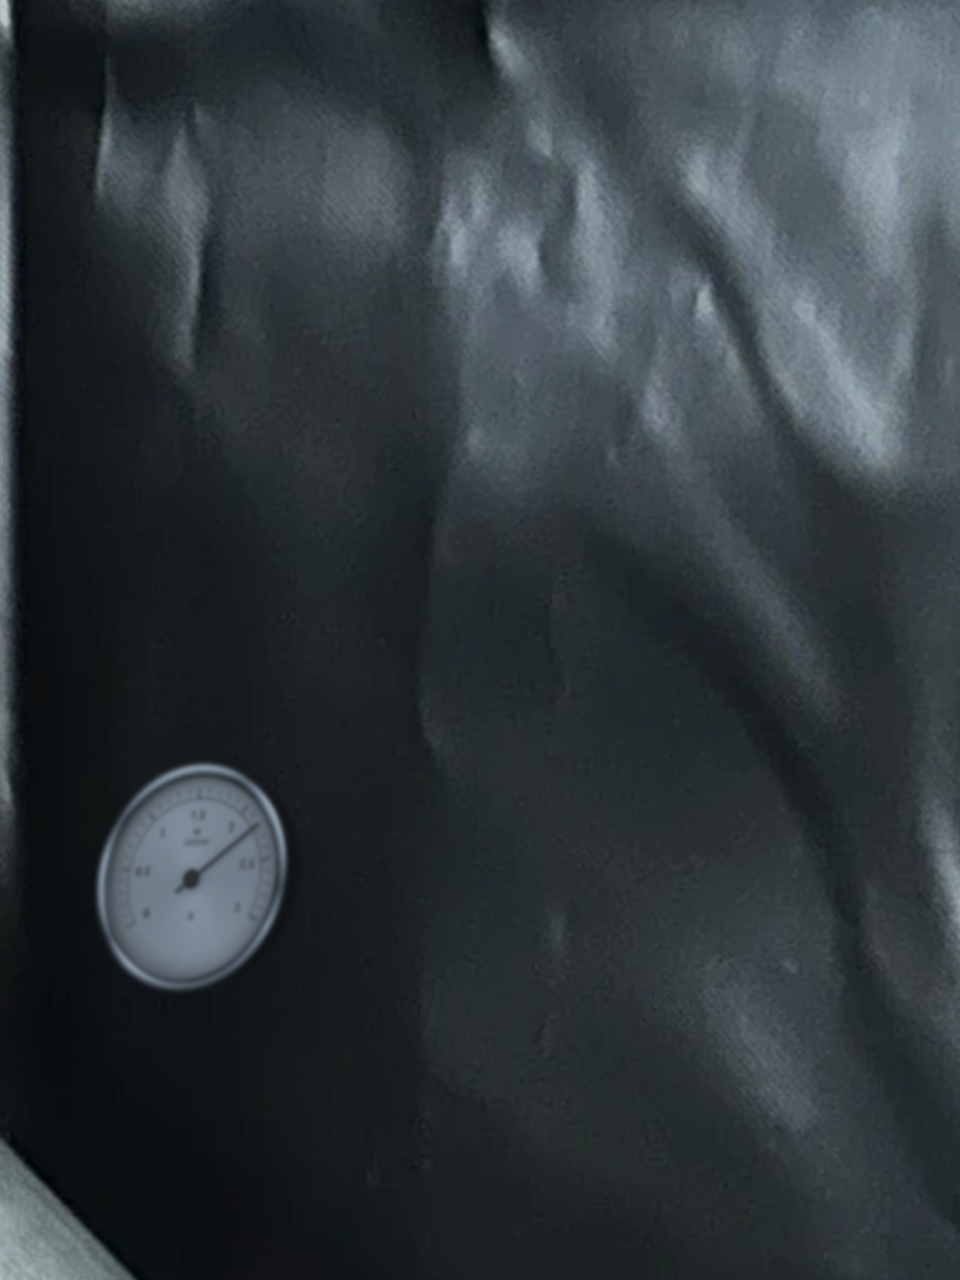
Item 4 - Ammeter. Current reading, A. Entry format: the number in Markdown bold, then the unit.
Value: **2.2** A
